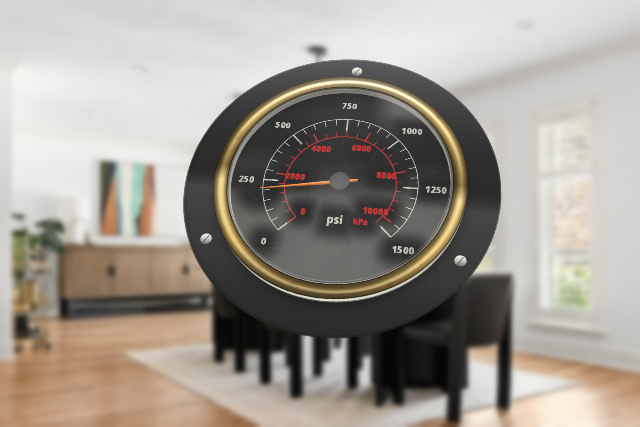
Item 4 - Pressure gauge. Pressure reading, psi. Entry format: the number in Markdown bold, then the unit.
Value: **200** psi
